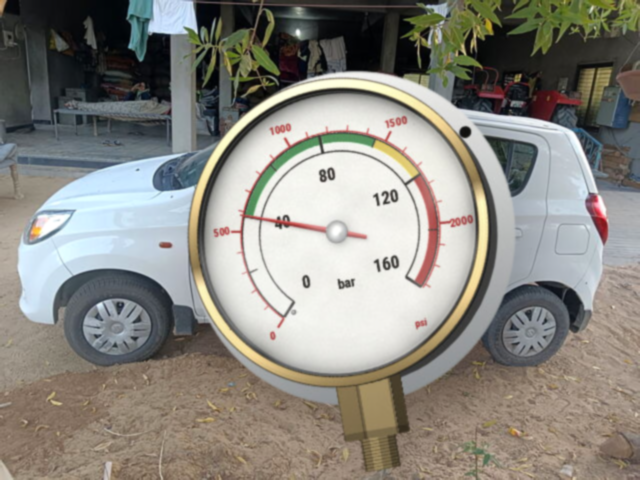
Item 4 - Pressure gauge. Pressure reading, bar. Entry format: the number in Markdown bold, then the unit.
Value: **40** bar
